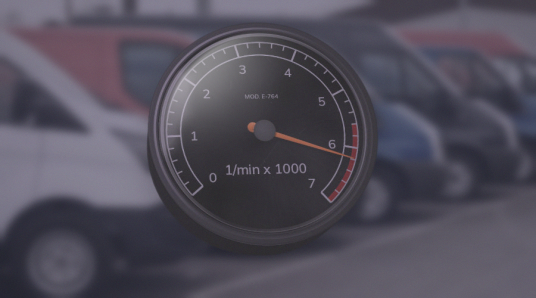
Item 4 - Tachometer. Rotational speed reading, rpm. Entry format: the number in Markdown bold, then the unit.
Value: **6200** rpm
